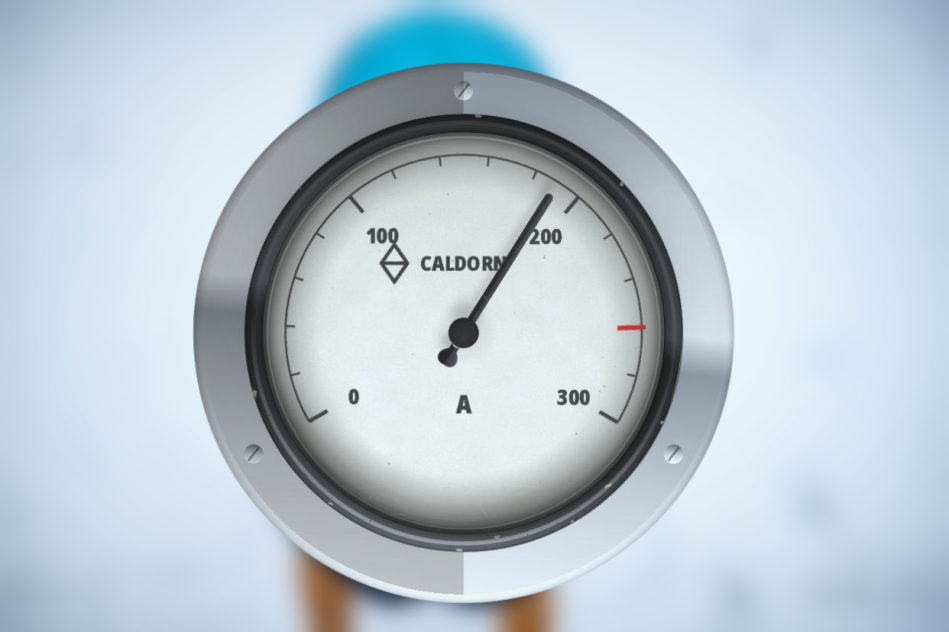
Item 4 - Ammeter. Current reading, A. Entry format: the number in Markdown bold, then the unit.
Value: **190** A
